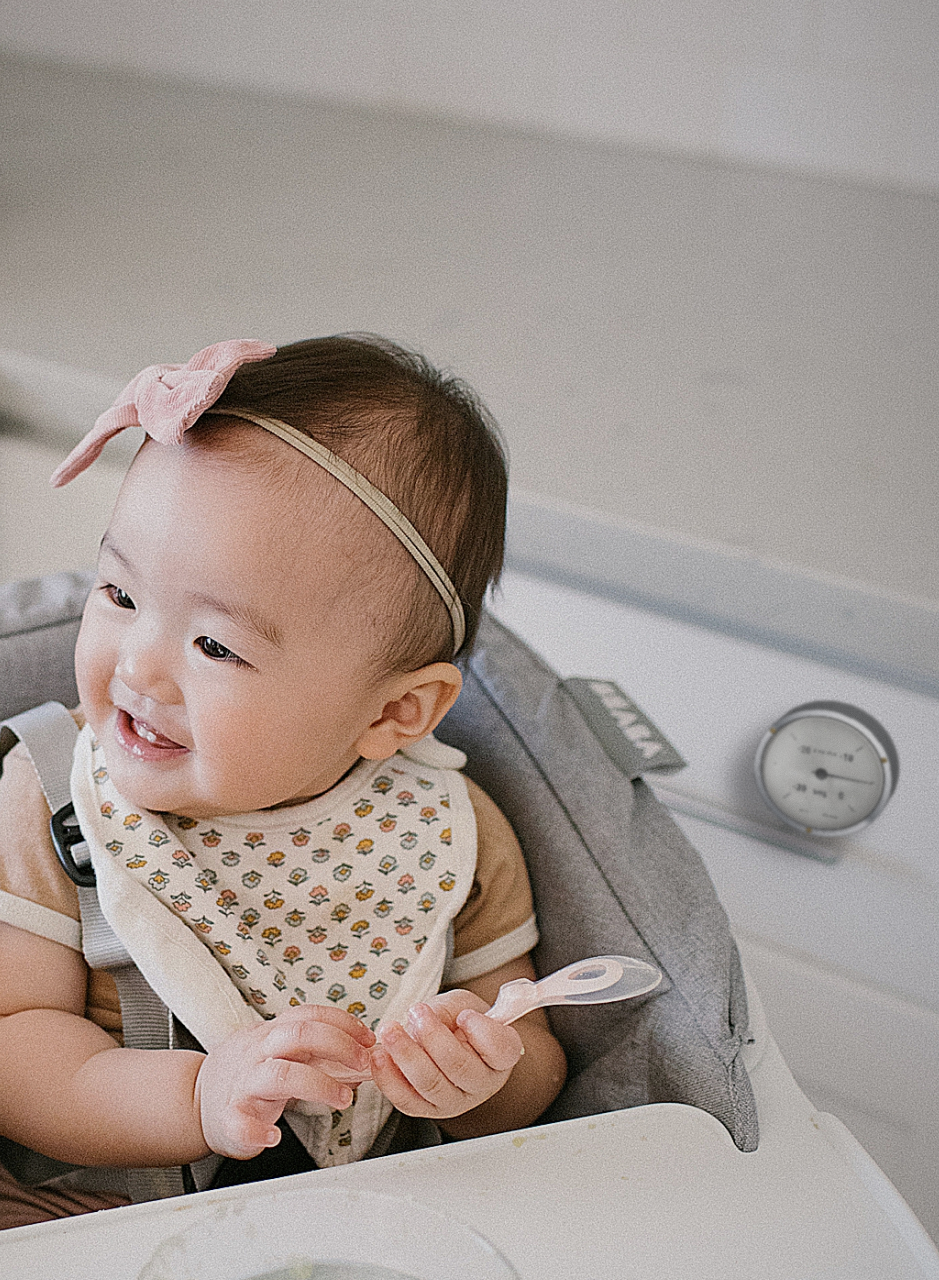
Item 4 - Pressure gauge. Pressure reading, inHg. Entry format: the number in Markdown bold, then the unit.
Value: **-5** inHg
